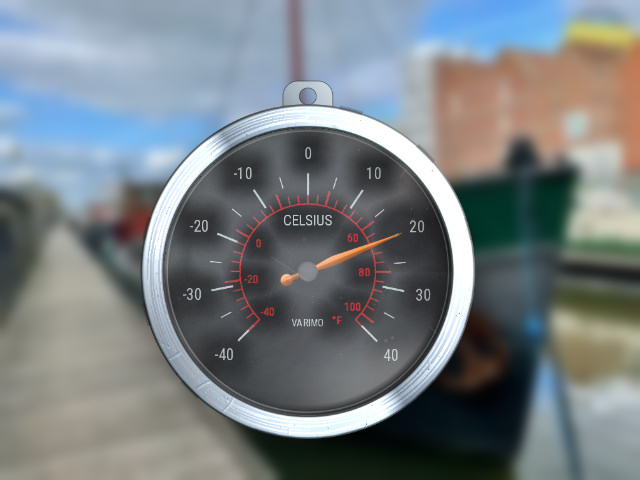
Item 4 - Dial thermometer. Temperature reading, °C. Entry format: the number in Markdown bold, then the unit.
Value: **20** °C
